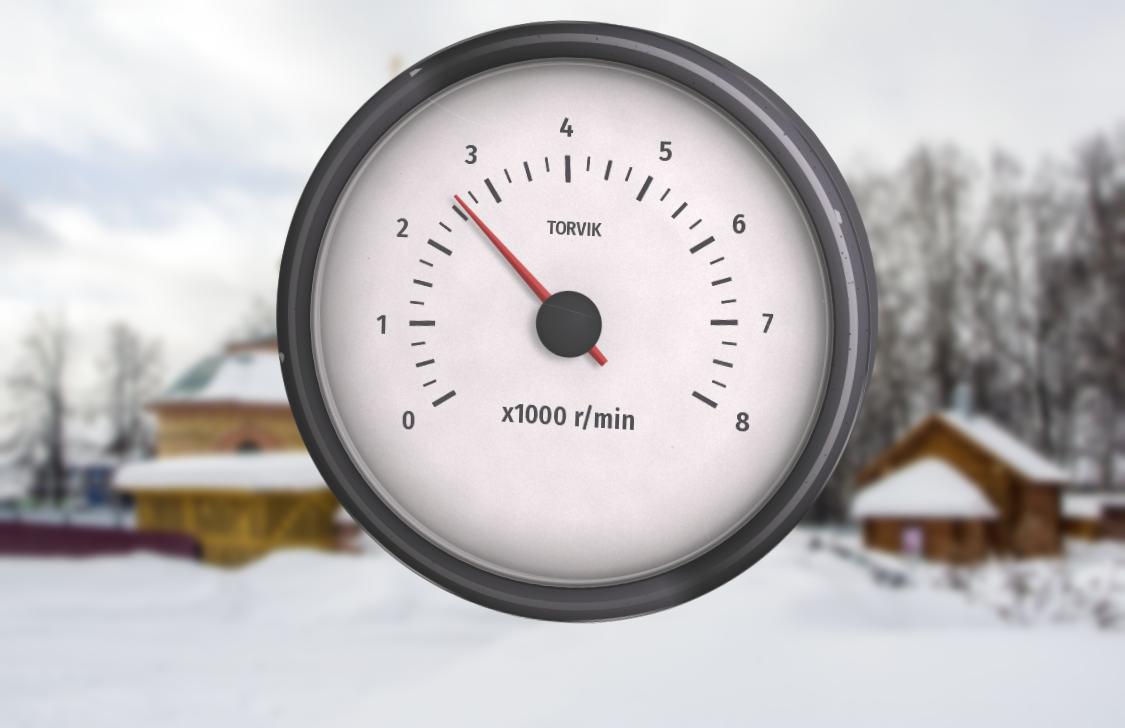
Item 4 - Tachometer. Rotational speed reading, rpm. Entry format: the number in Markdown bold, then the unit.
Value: **2625** rpm
